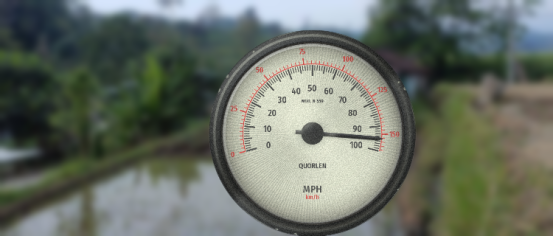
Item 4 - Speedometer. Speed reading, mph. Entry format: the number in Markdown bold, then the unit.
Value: **95** mph
